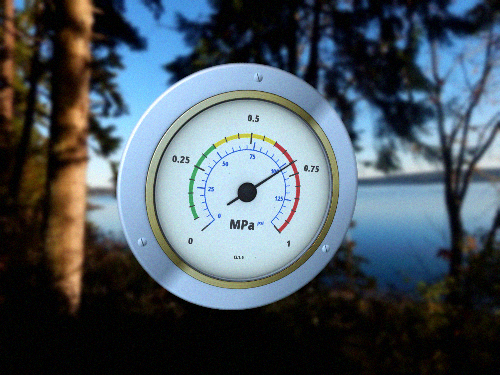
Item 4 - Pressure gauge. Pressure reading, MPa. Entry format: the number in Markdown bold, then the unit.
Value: **0.7** MPa
